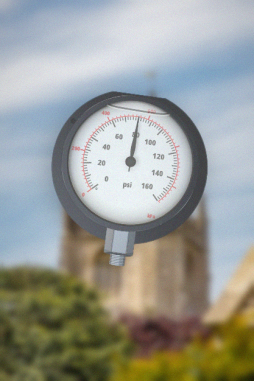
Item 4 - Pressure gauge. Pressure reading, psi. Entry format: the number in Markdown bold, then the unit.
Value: **80** psi
